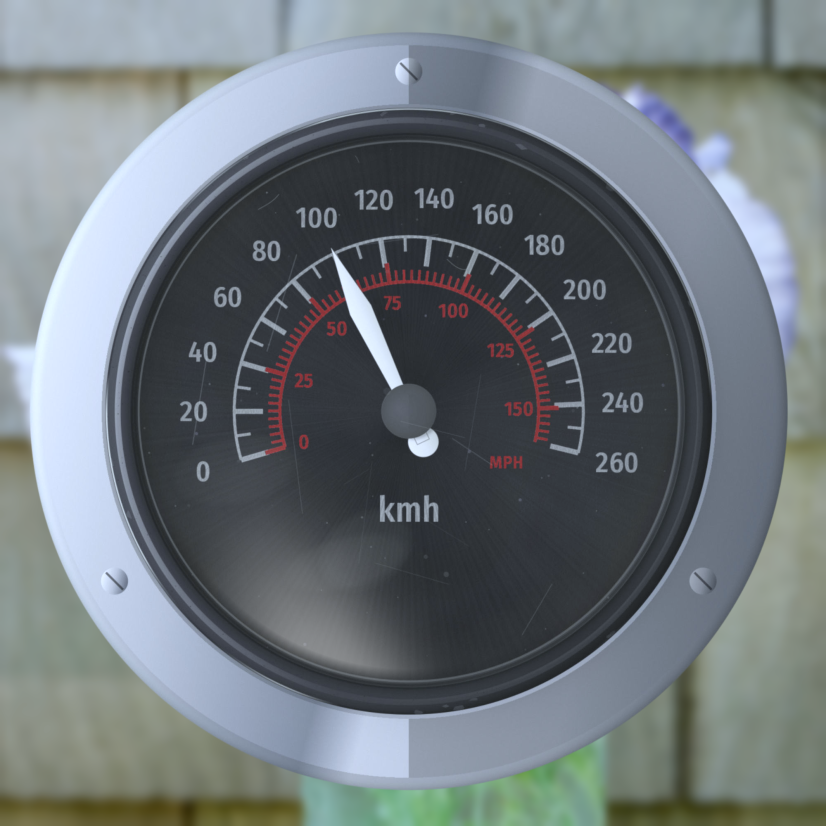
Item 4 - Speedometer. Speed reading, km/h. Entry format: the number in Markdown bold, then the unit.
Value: **100** km/h
